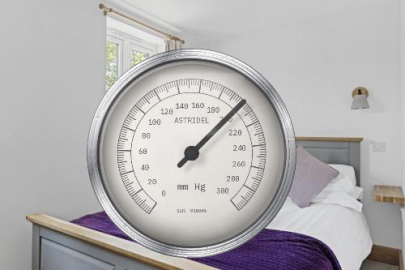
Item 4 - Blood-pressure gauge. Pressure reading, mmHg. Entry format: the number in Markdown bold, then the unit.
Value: **200** mmHg
